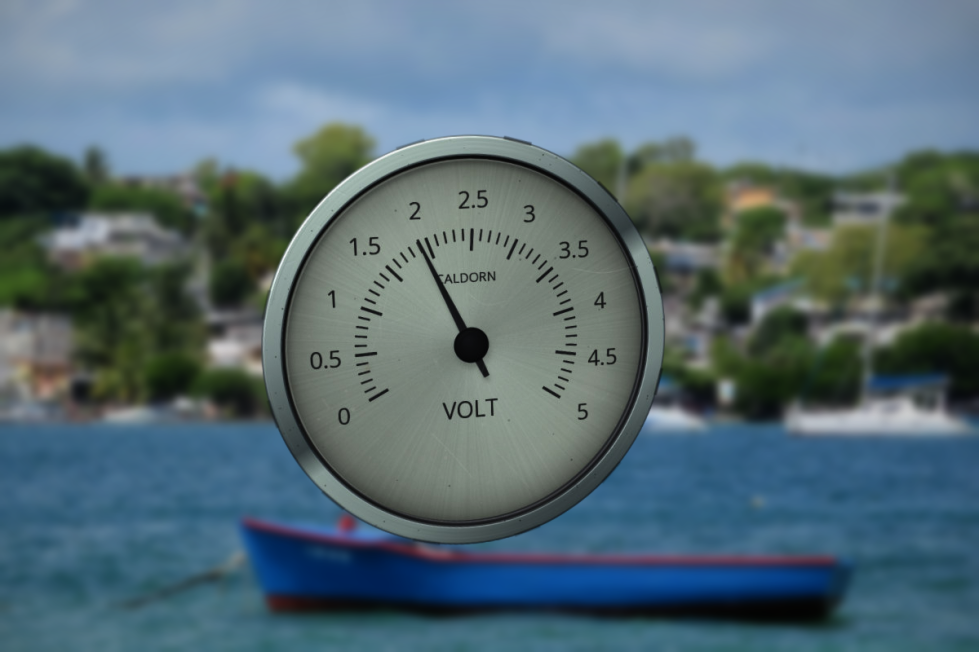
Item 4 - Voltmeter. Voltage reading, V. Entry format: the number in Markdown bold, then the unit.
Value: **1.9** V
